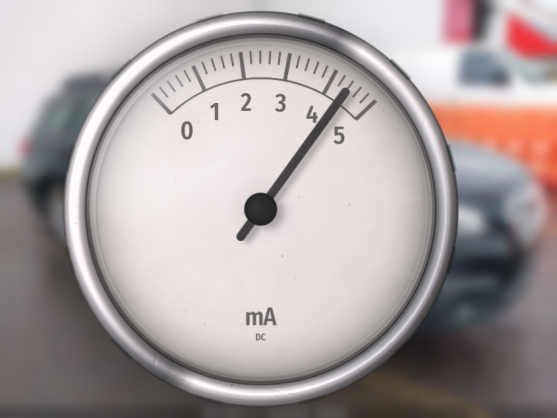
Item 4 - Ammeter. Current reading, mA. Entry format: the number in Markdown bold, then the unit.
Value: **4.4** mA
